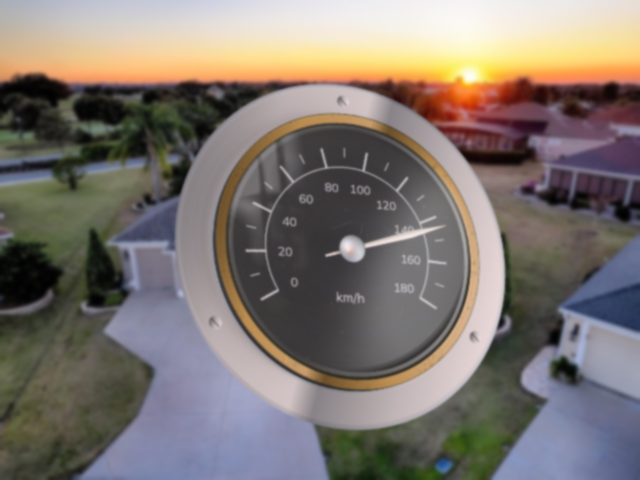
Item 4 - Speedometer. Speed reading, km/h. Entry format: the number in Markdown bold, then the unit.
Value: **145** km/h
